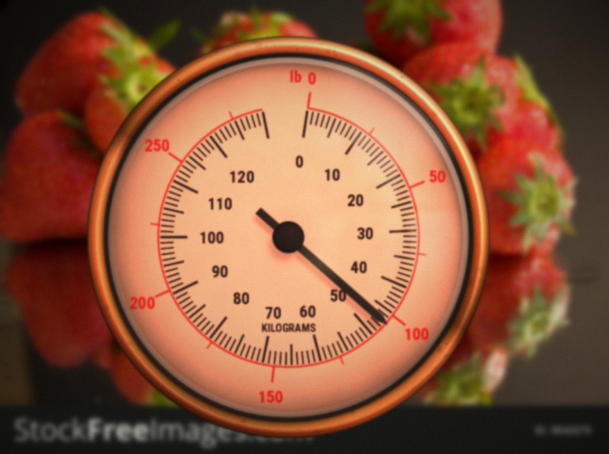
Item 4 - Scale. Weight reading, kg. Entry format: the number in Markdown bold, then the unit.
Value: **47** kg
